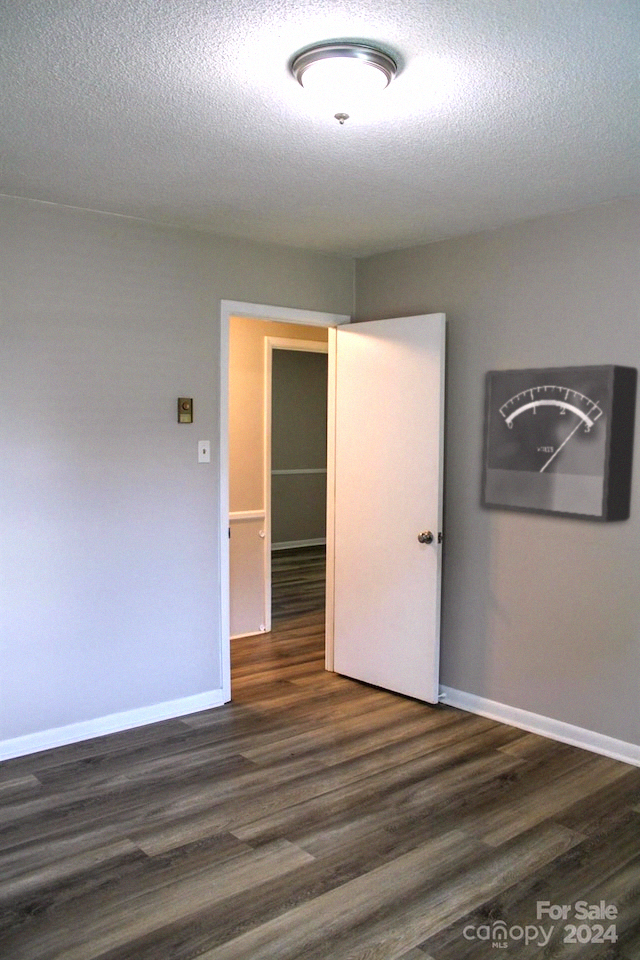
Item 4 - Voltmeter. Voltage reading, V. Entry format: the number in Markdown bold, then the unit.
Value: **2.8** V
